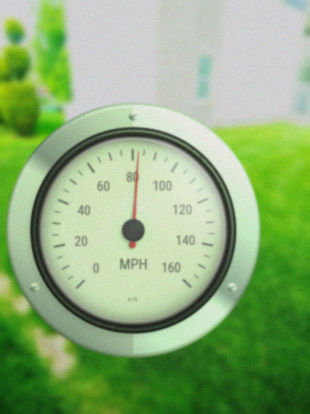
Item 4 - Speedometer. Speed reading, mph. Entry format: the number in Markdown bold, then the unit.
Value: **82.5** mph
